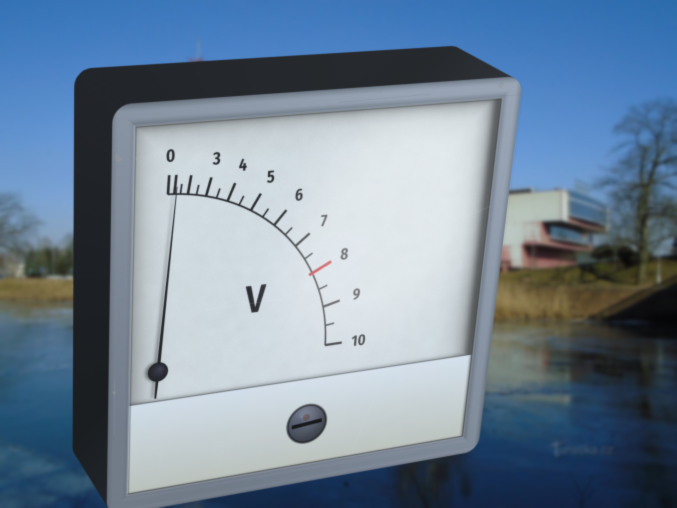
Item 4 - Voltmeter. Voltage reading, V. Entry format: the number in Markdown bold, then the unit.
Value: **1** V
